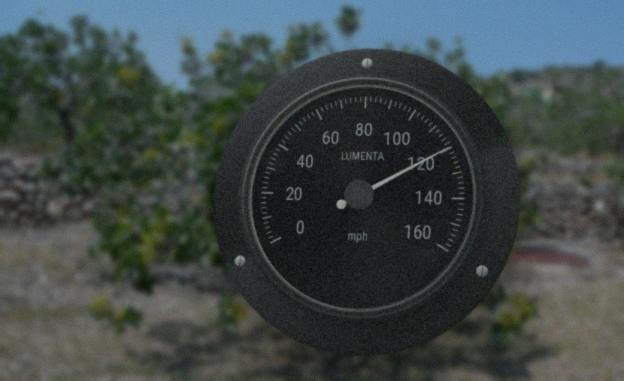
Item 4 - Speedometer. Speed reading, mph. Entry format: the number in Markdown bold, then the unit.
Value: **120** mph
